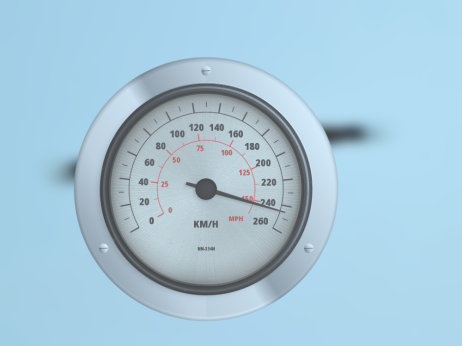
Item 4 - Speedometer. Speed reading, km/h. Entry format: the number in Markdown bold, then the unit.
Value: **245** km/h
